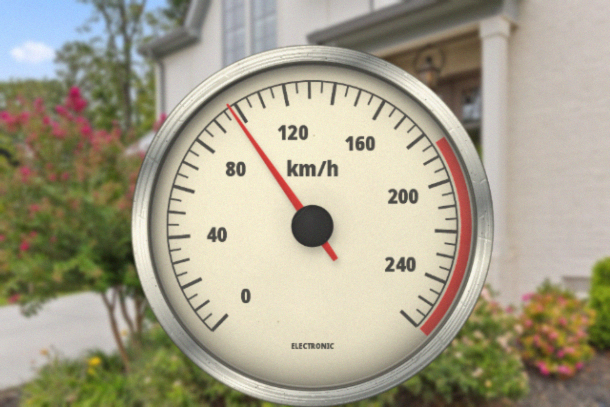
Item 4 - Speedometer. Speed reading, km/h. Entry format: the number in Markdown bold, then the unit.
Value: **97.5** km/h
